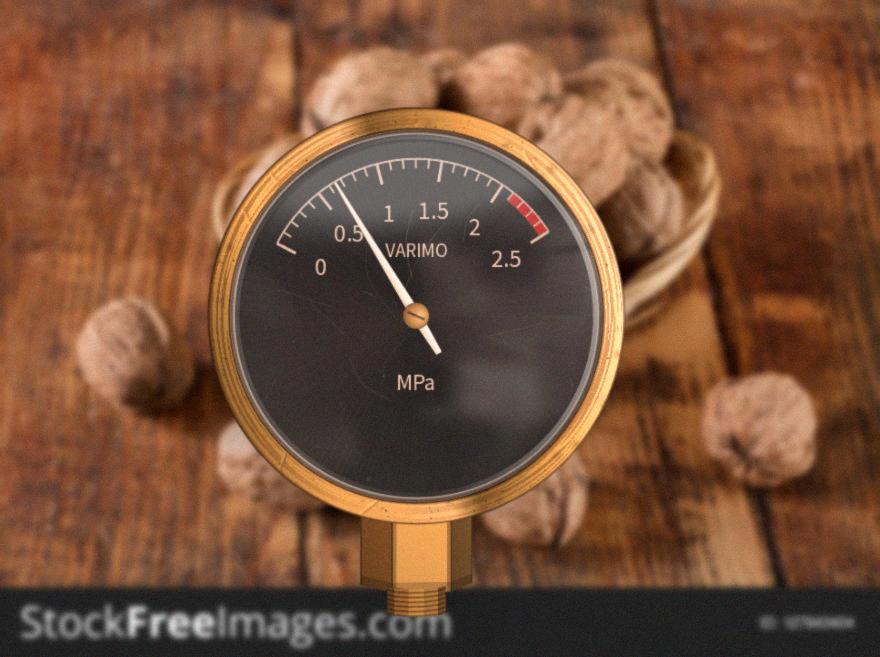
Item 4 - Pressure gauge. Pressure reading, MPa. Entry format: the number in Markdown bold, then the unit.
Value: **0.65** MPa
